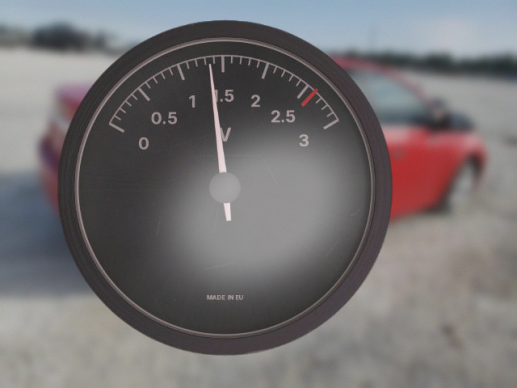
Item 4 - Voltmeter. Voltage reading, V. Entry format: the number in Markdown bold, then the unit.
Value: **1.35** V
